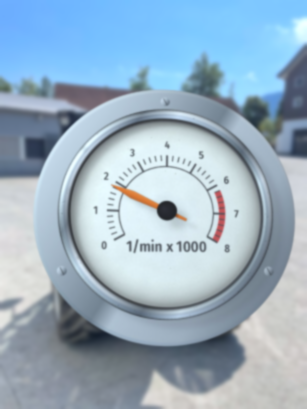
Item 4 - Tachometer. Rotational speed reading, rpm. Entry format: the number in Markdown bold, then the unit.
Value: **1800** rpm
